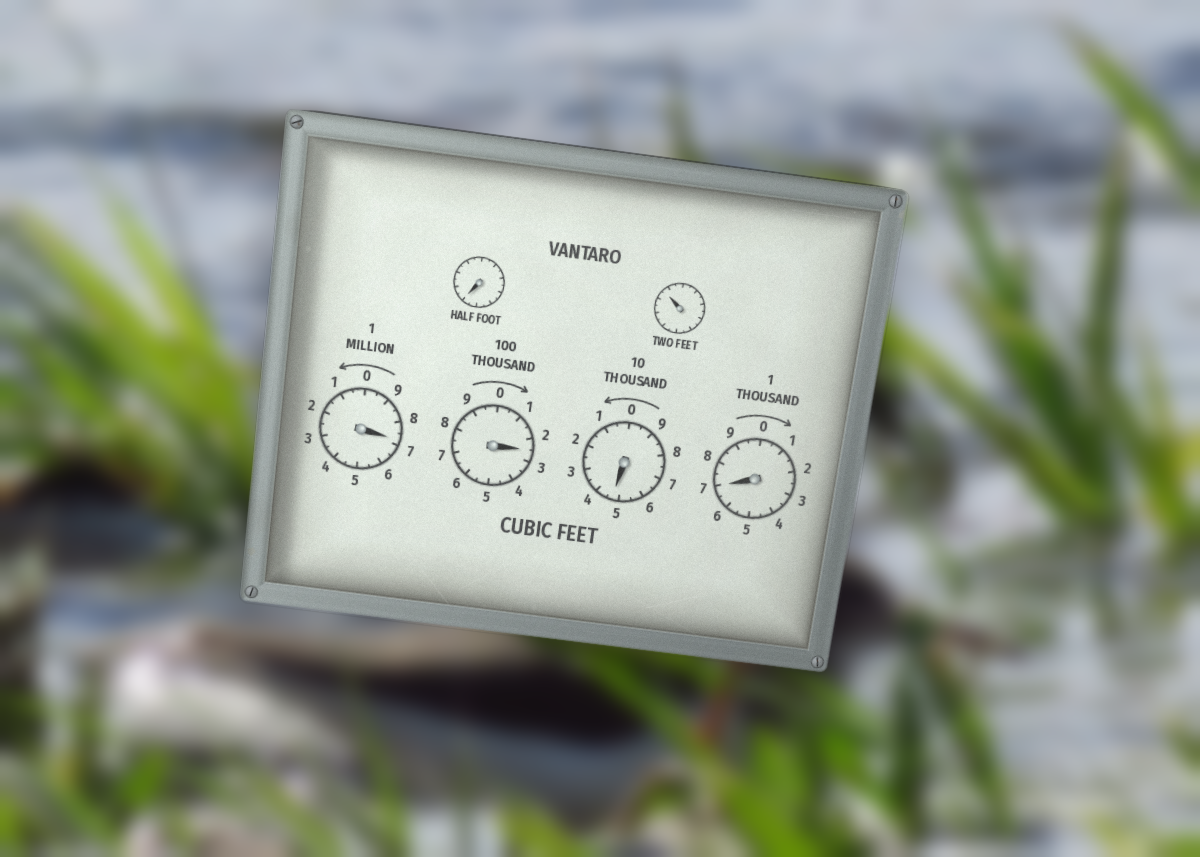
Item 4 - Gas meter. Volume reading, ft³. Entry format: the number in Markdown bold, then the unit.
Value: **724700** ft³
